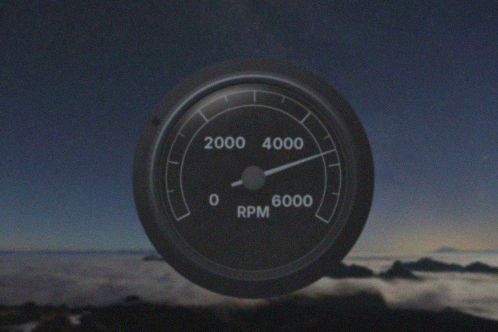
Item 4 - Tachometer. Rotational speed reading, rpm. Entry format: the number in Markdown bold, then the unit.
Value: **4750** rpm
